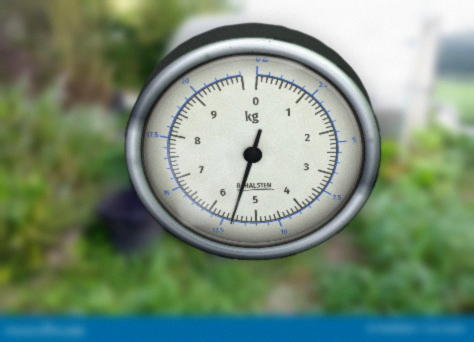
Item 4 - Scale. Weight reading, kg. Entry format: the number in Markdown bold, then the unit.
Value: **5.5** kg
